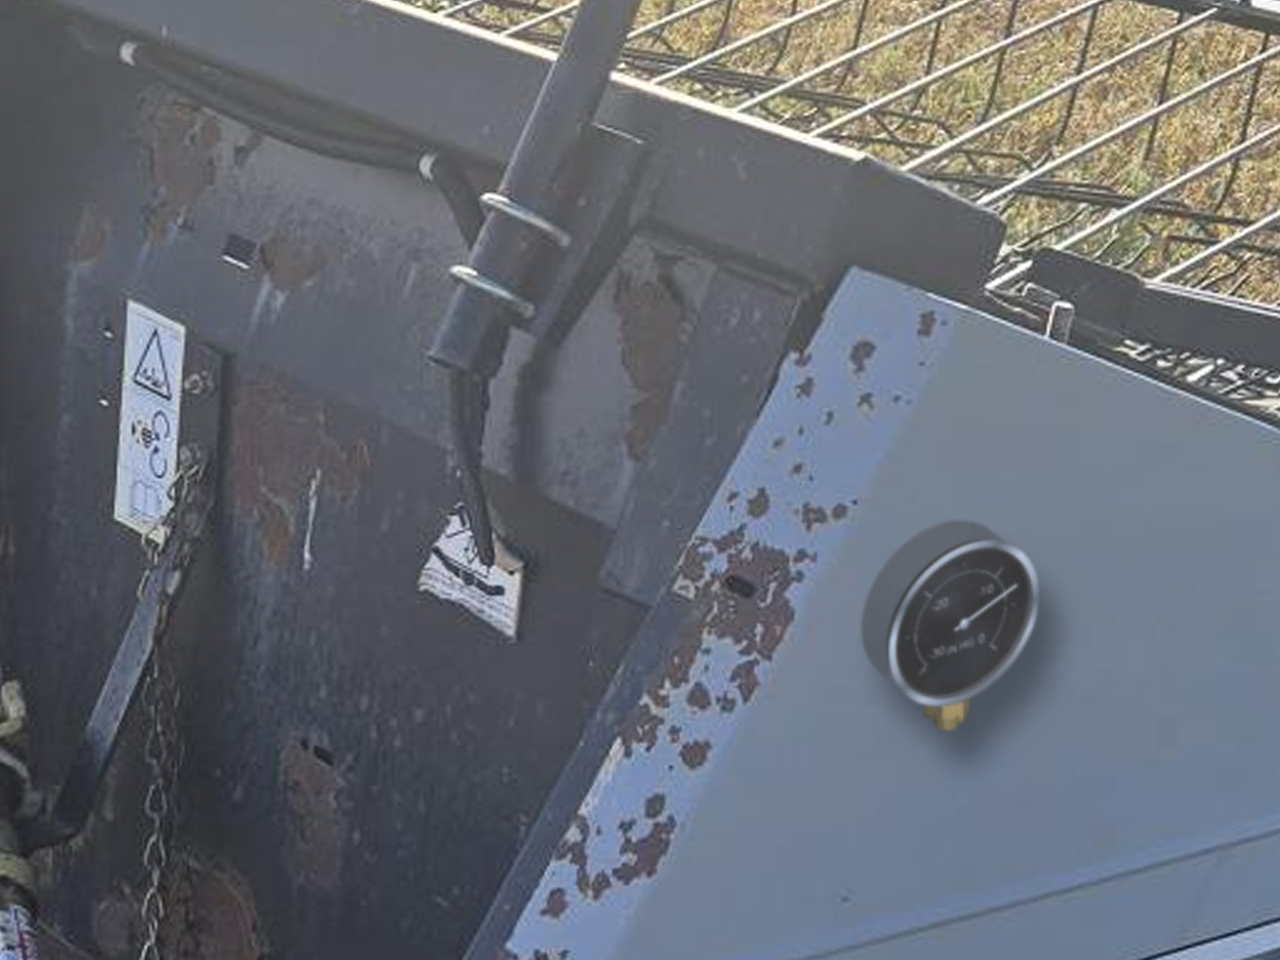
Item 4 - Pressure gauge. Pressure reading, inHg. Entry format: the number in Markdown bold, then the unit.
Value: **-7.5** inHg
